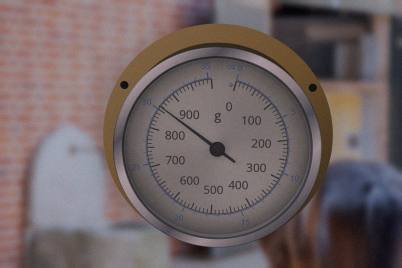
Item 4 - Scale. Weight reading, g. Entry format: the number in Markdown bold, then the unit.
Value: **860** g
